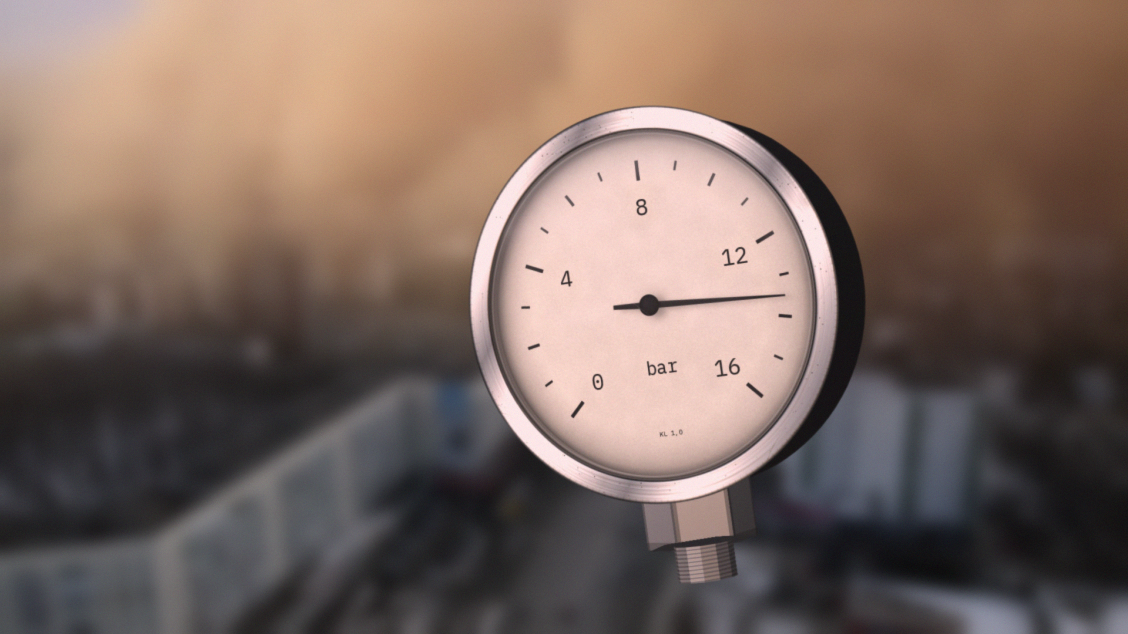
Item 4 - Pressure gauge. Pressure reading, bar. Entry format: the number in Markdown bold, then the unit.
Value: **13.5** bar
